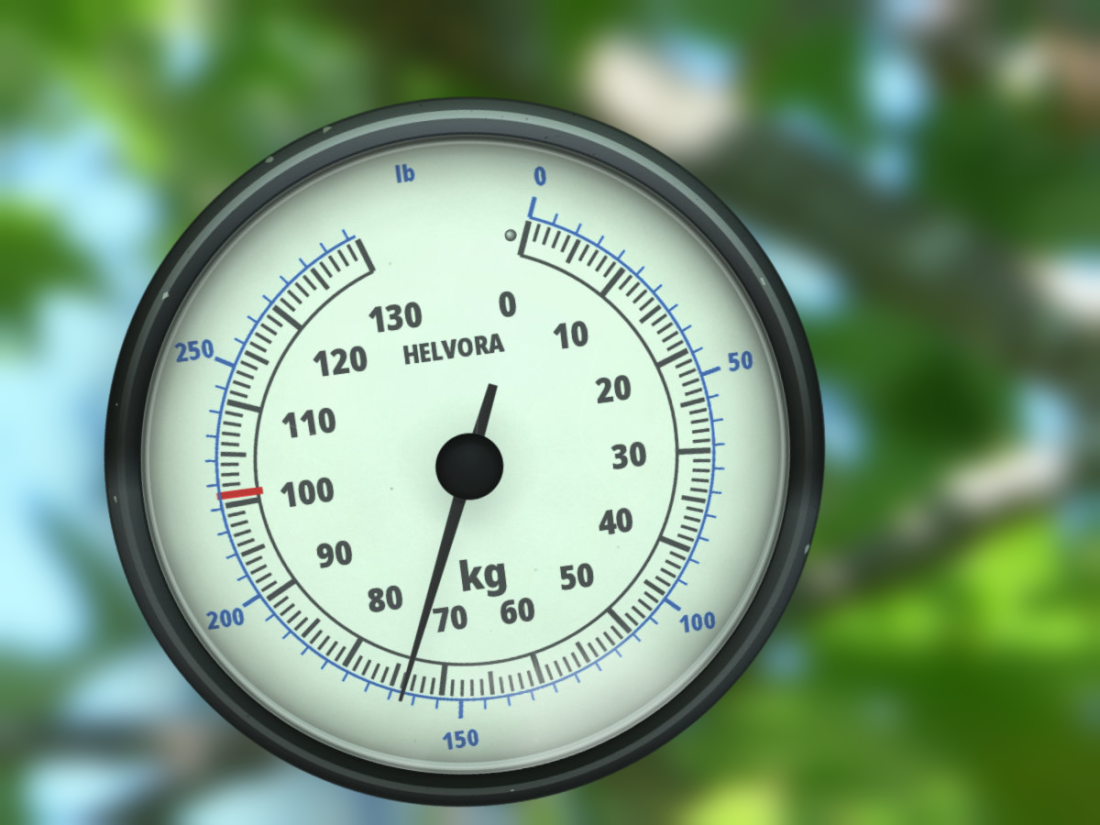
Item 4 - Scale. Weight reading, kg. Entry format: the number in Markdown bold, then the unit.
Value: **74** kg
